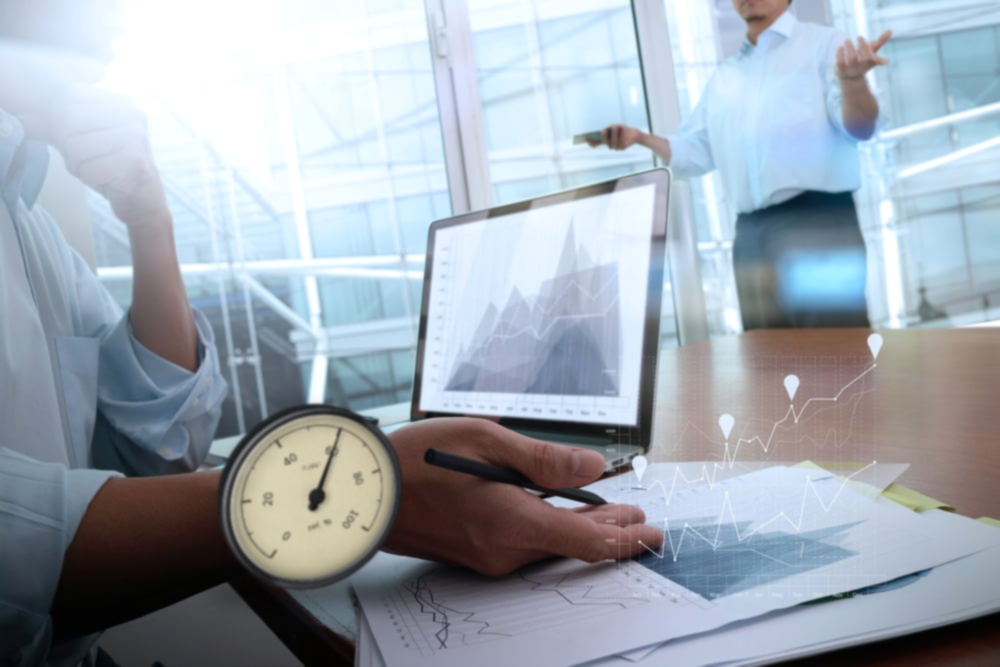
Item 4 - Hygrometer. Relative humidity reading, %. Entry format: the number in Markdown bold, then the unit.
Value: **60** %
